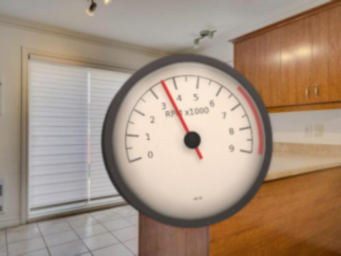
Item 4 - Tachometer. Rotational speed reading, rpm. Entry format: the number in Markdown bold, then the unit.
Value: **3500** rpm
